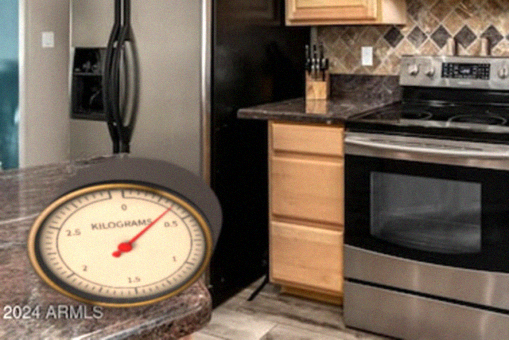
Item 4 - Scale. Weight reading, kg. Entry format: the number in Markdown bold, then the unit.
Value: **0.35** kg
